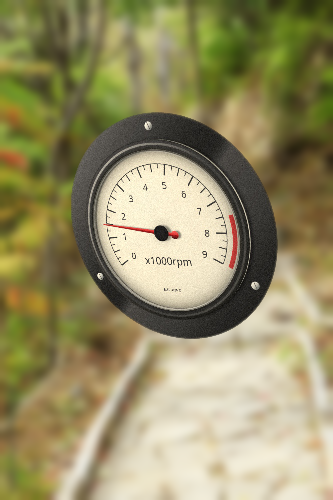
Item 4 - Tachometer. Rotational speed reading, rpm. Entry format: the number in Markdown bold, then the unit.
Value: **1500** rpm
